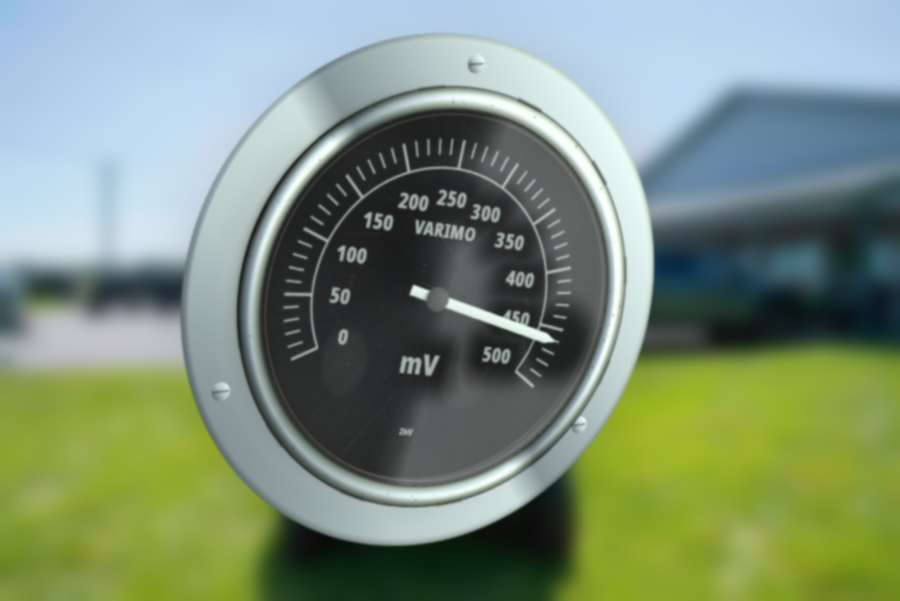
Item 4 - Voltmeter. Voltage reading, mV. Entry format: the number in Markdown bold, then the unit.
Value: **460** mV
